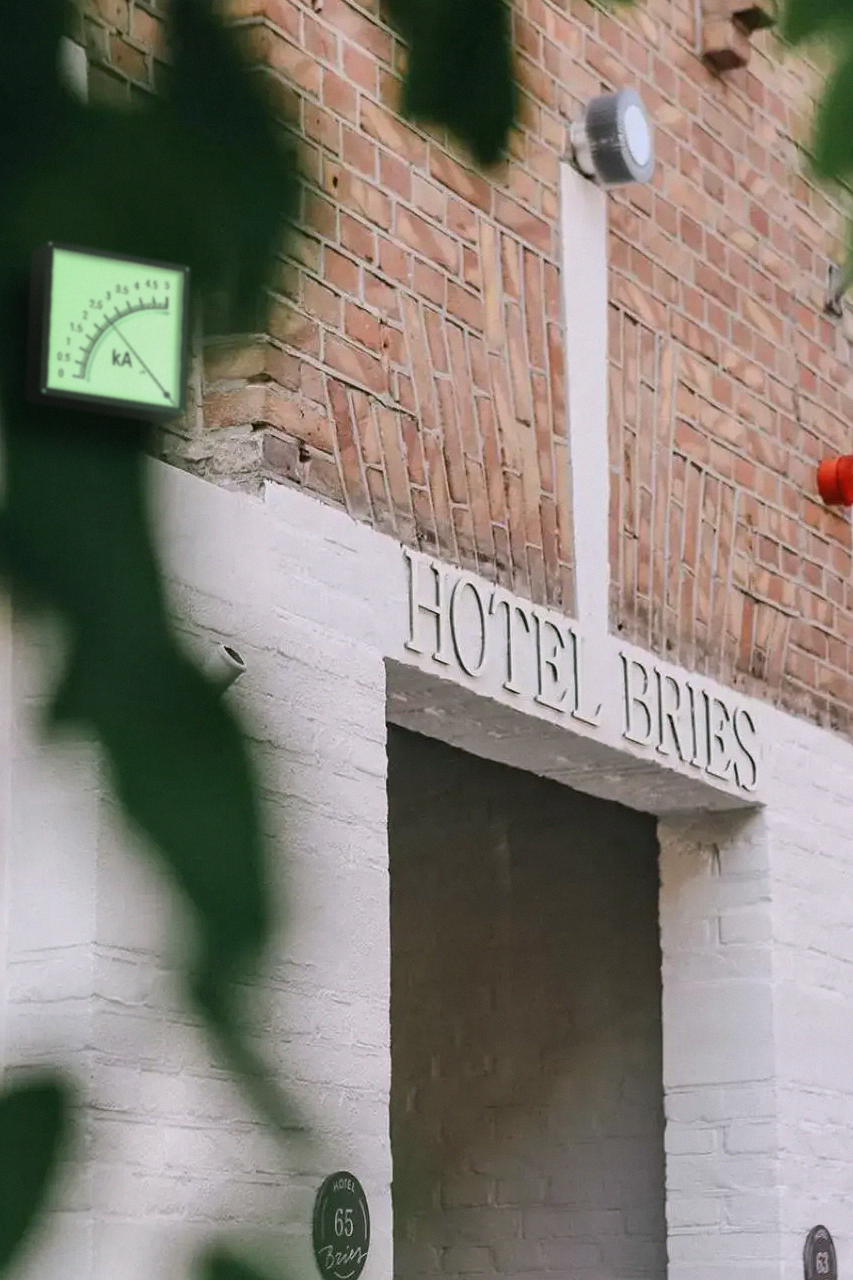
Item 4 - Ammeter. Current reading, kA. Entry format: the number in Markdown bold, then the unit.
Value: **2.5** kA
